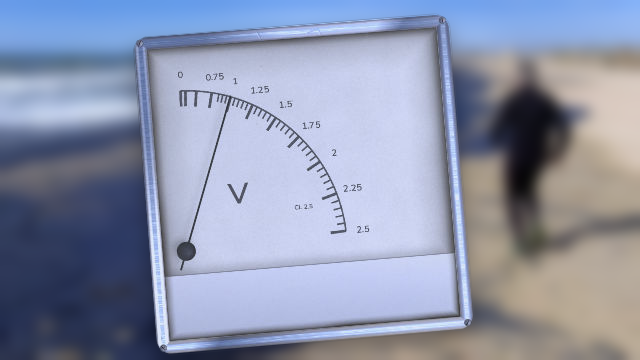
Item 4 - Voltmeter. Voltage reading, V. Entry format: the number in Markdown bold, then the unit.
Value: **1** V
